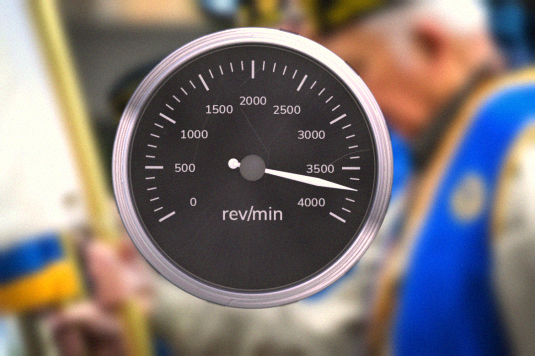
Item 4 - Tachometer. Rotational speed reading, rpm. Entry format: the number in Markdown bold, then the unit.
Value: **3700** rpm
